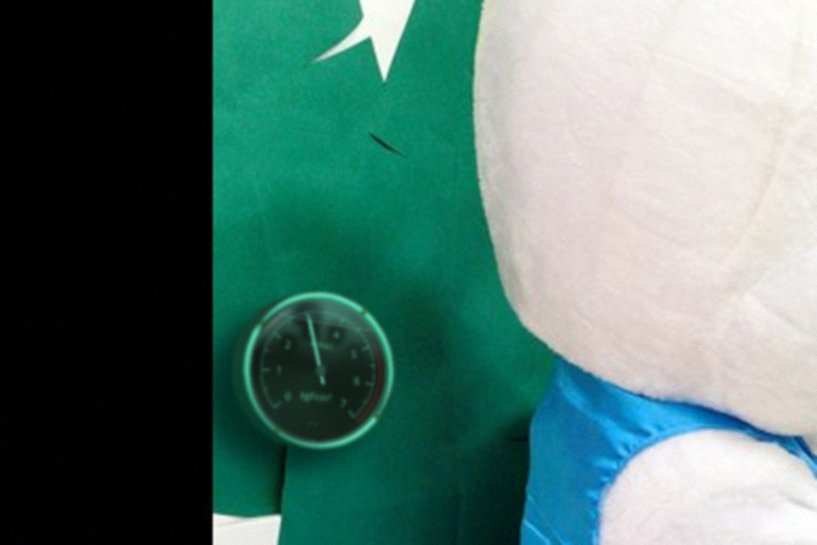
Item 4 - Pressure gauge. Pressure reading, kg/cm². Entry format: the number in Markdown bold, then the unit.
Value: **3** kg/cm²
